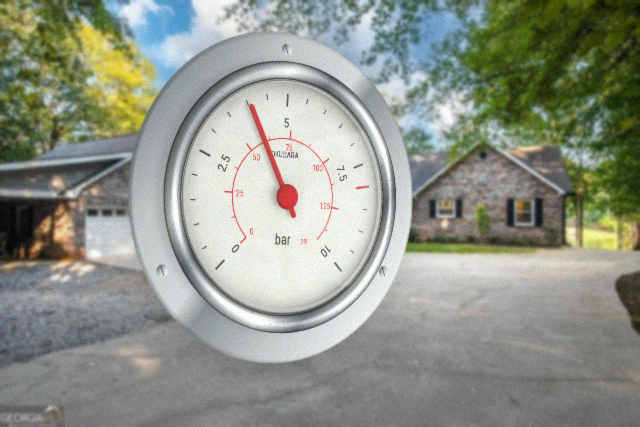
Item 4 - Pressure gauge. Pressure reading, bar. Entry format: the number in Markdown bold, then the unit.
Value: **4** bar
